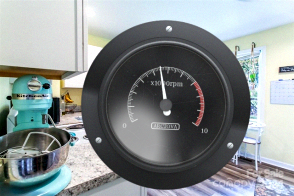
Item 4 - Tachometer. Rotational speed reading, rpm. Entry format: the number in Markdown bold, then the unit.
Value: **4500** rpm
